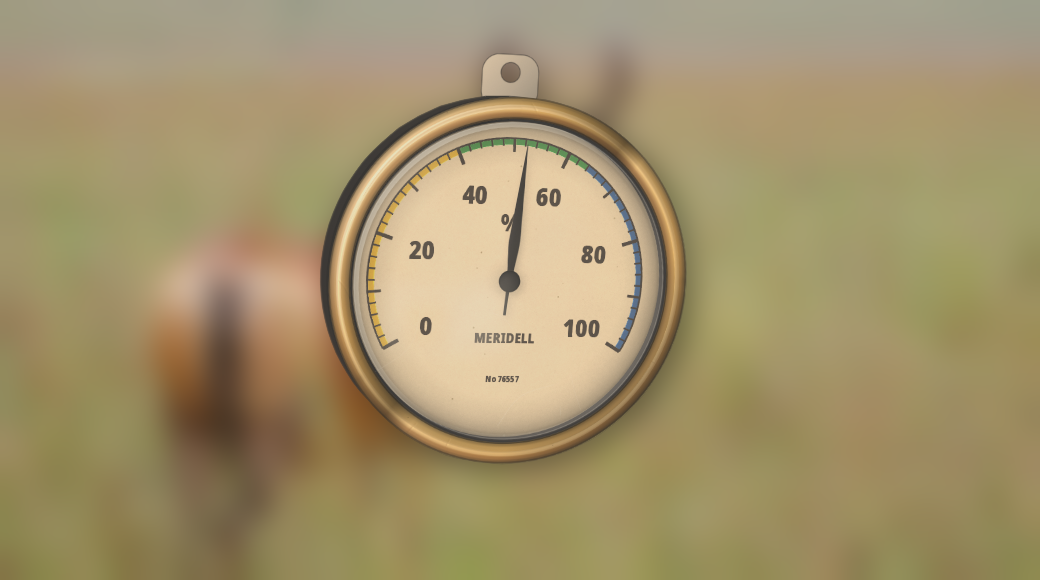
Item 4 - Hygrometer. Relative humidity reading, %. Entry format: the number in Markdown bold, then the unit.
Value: **52** %
